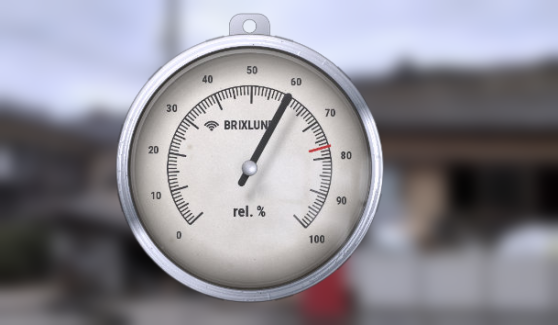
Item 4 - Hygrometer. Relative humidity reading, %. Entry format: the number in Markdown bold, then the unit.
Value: **60** %
